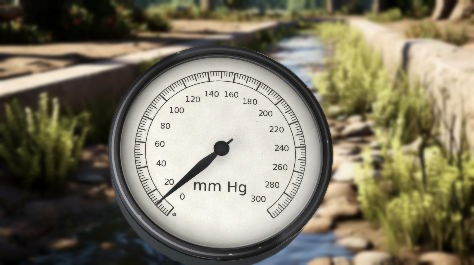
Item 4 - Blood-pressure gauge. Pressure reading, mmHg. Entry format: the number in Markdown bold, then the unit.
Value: **10** mmHg
